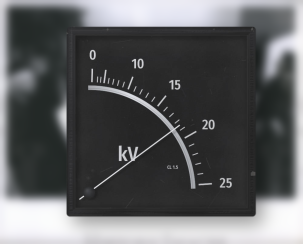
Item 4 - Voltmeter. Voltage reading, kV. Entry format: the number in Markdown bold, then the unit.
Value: **18.5** kV
